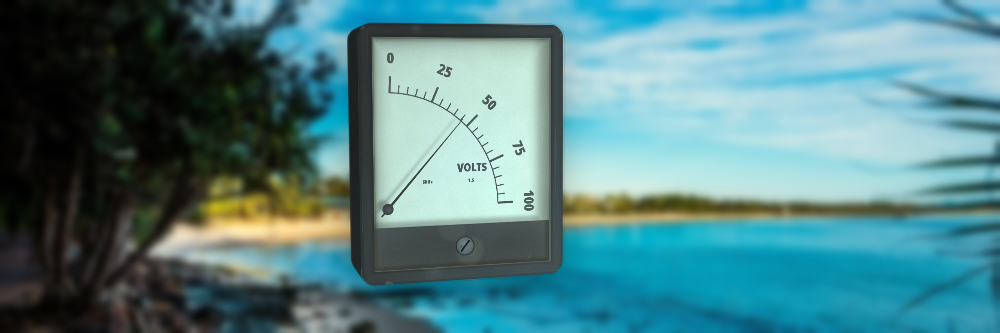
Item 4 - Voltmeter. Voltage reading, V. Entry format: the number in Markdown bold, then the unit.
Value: **45** V
